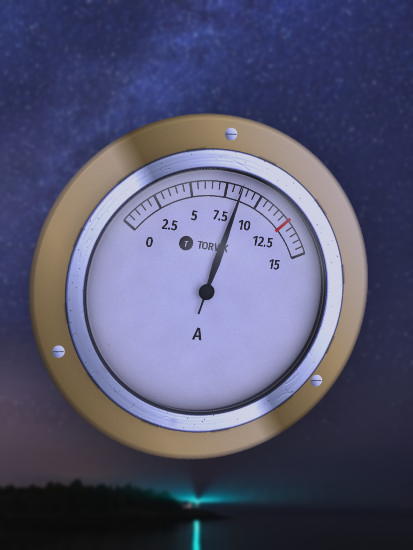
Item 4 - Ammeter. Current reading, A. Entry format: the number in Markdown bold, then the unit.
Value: **8.5** A
